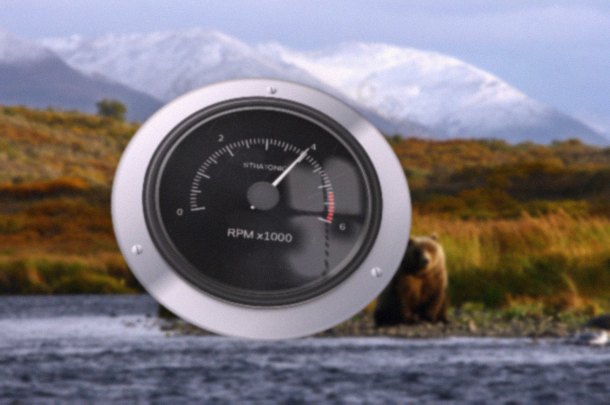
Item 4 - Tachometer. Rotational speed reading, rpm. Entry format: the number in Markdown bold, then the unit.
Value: **4000** rpm
